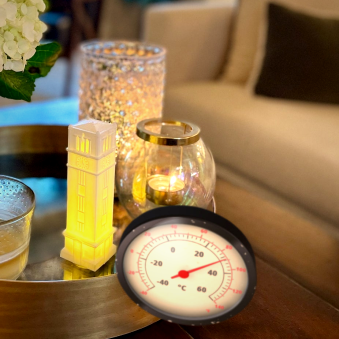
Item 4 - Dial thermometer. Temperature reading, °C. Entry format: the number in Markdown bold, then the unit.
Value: **30** °C
